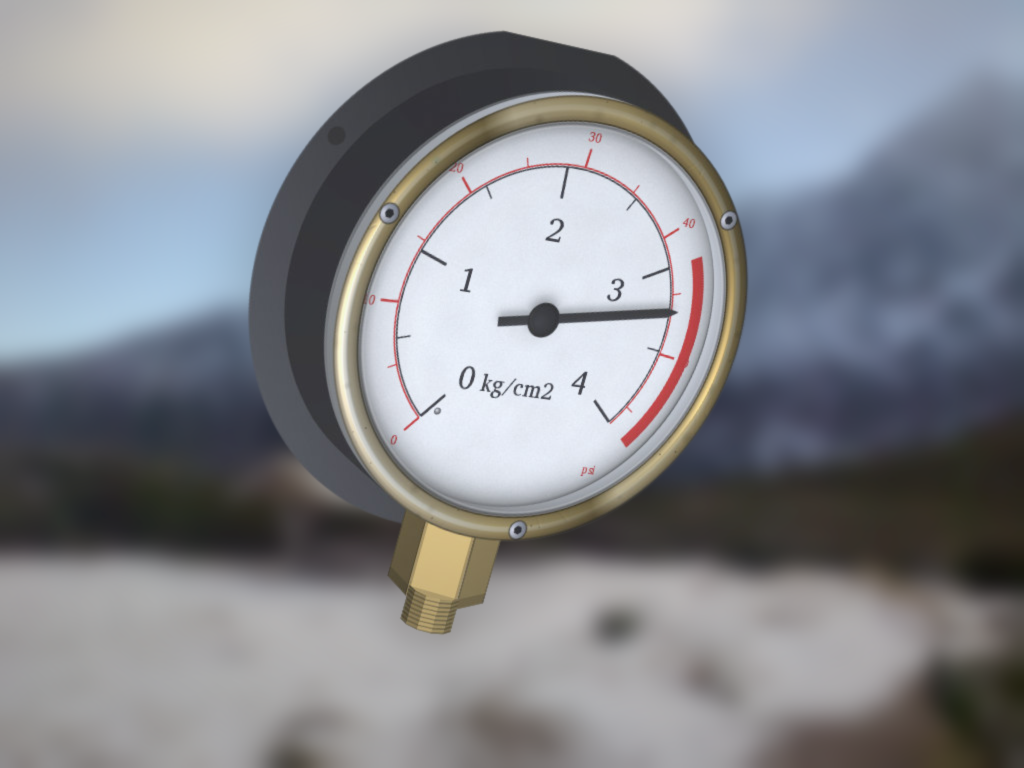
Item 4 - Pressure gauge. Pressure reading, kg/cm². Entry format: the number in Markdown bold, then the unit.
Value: **3.25** kg/cm²
